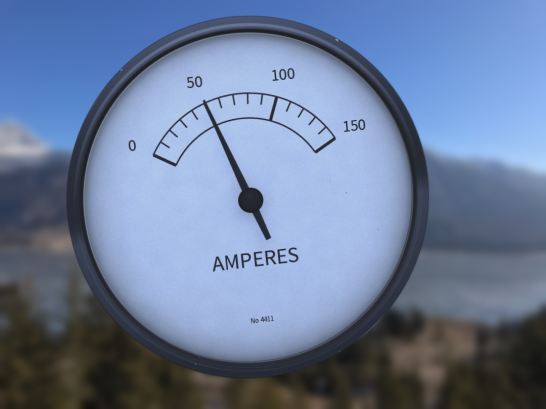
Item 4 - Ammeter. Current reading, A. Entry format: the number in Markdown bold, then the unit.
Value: **50** A
